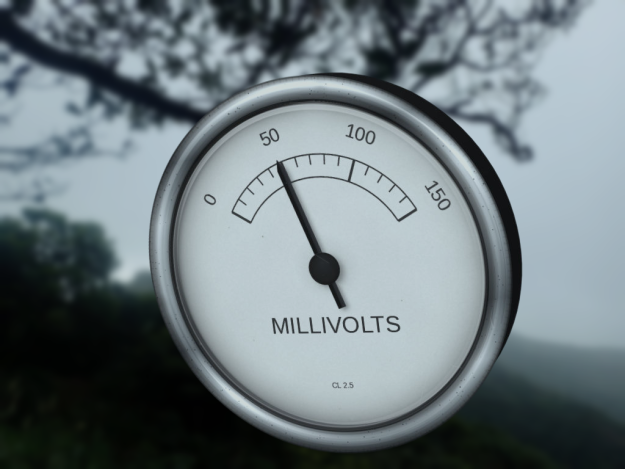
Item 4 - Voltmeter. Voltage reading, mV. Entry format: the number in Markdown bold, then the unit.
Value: **50** mV
